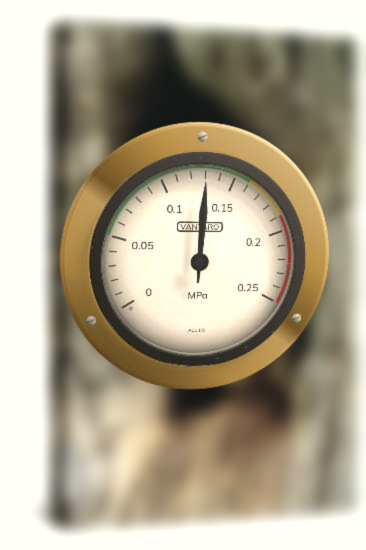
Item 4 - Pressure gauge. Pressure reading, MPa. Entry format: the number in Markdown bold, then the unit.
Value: **0.13** MPa
